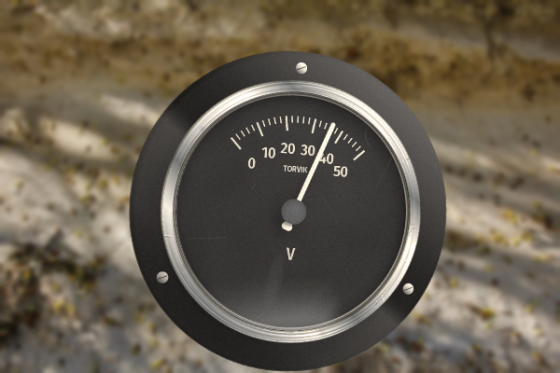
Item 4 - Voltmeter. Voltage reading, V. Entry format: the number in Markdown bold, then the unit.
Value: **36** V
